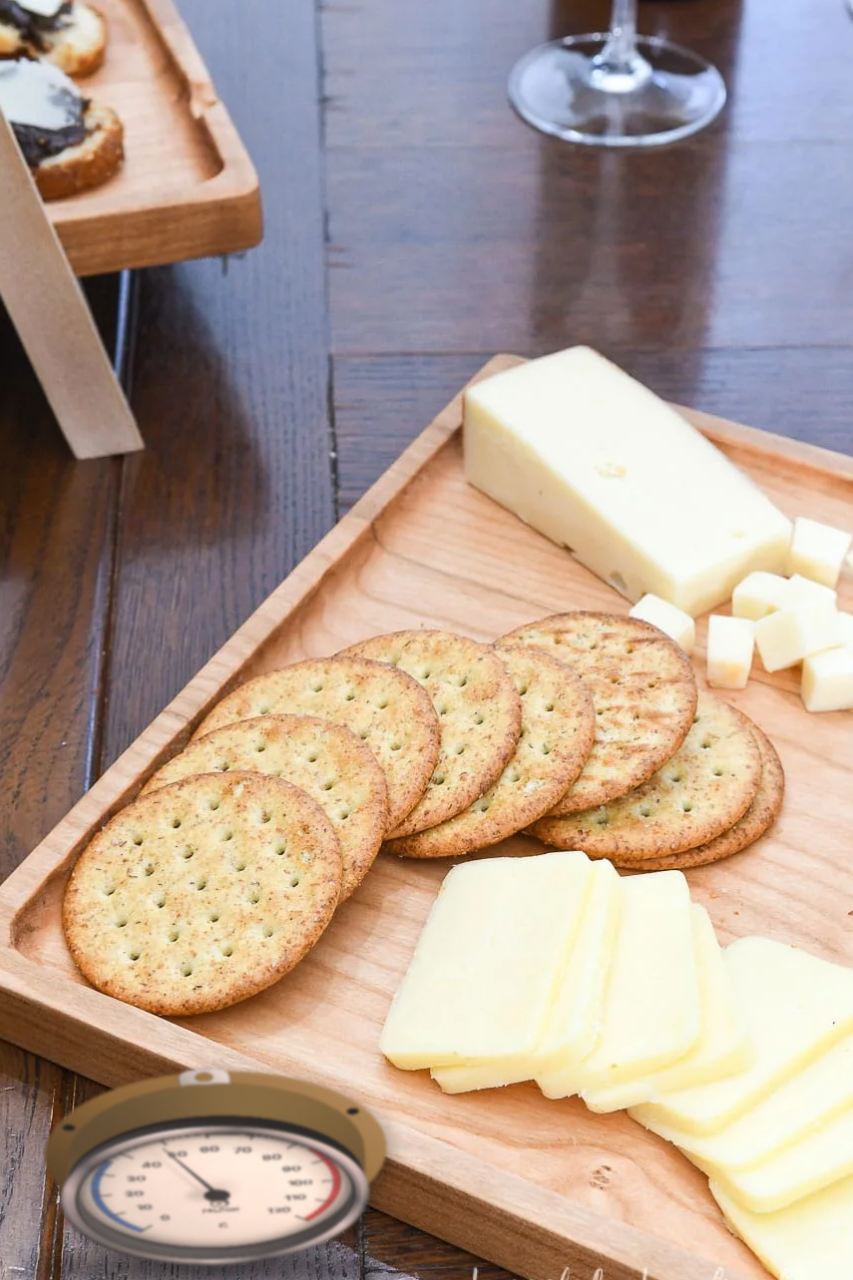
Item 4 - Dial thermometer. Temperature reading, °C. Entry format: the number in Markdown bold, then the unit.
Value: **50** °C
